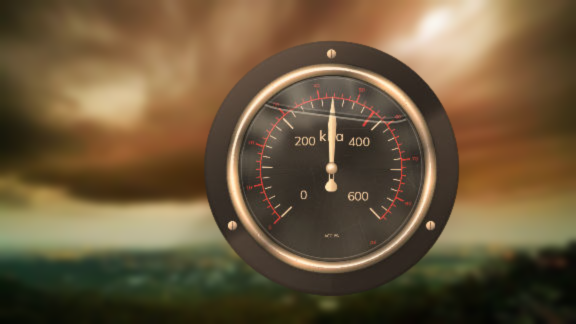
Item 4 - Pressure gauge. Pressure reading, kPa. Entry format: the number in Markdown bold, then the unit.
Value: **300** kPa
